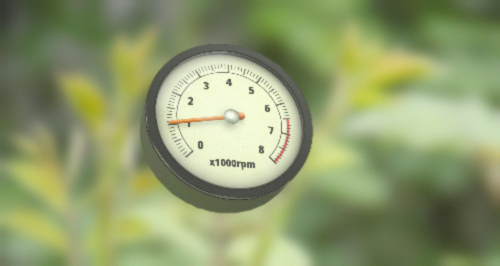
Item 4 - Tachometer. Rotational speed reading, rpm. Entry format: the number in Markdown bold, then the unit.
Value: **1000** rpm
